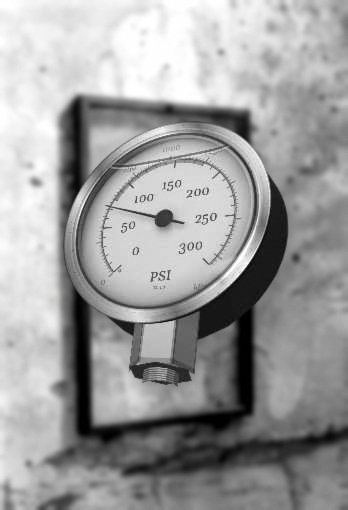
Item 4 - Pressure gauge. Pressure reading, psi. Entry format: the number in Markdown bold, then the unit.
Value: **70** psi
